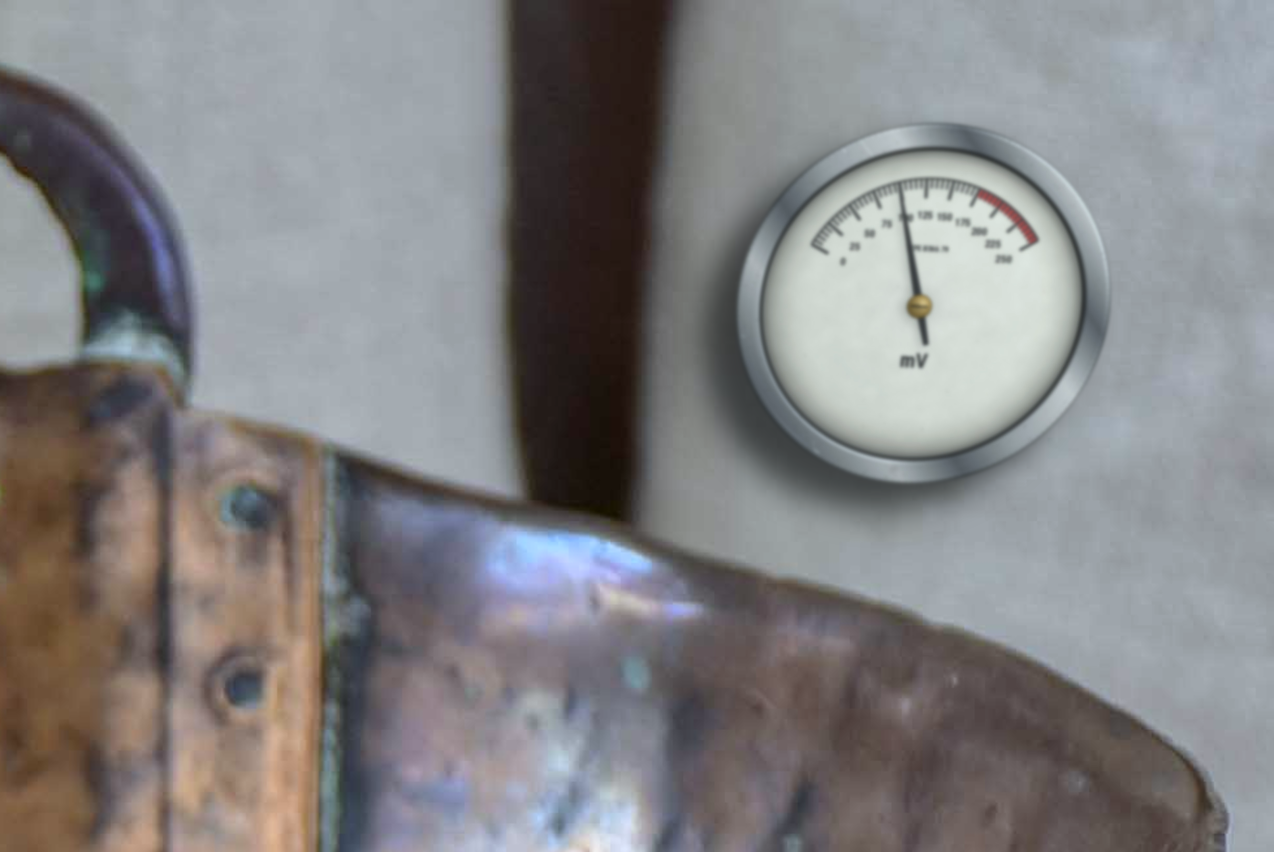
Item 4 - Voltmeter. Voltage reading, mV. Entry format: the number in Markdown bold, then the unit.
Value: **100** mV
